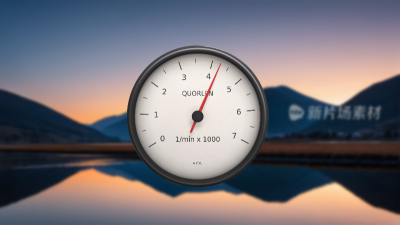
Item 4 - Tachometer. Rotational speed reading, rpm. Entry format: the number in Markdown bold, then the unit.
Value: **4250** rpm
